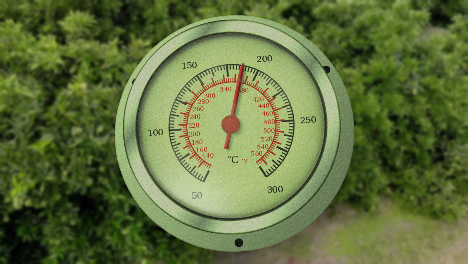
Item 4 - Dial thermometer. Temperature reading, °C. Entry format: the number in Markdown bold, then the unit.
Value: **187.5** °C
